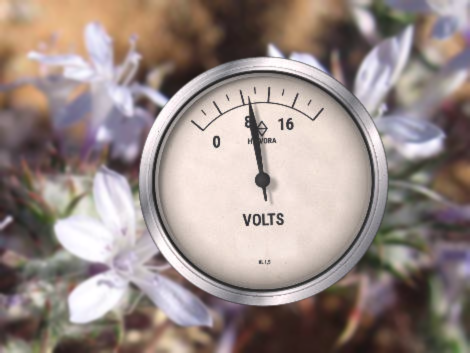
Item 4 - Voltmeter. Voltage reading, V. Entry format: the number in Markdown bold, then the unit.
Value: **9** V
